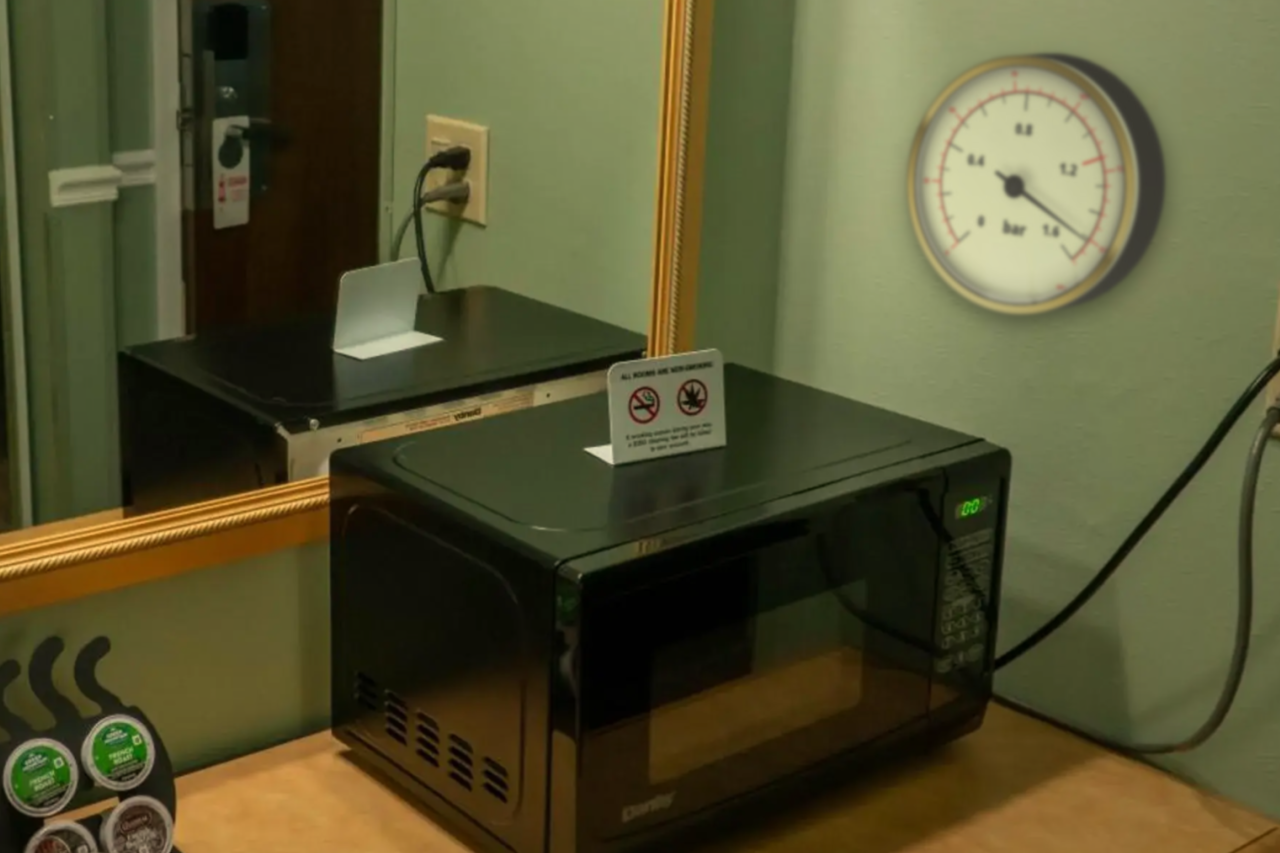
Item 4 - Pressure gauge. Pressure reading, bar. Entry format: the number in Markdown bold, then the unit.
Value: **1.5** bar
